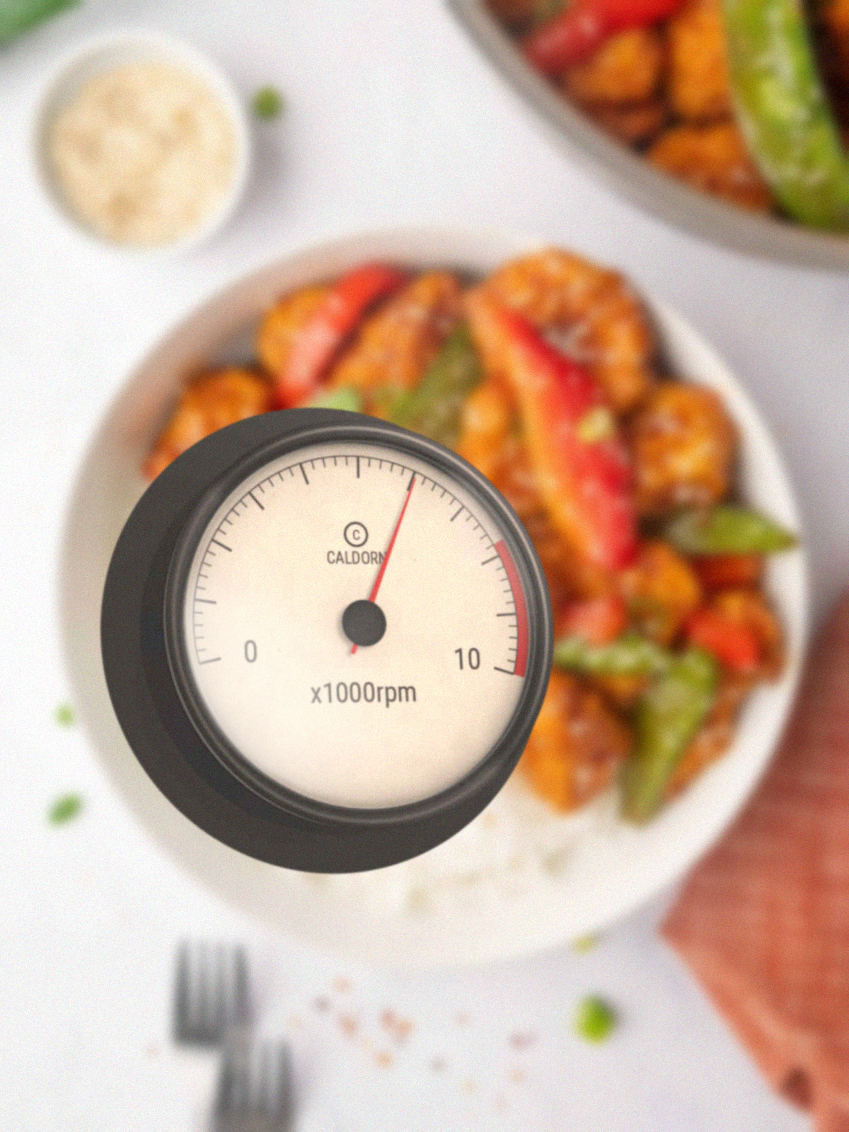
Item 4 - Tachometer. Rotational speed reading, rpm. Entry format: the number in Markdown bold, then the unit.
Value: **6000** rpm
